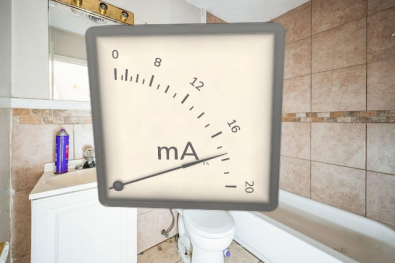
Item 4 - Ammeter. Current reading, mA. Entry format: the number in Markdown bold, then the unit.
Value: **17.5** mA
